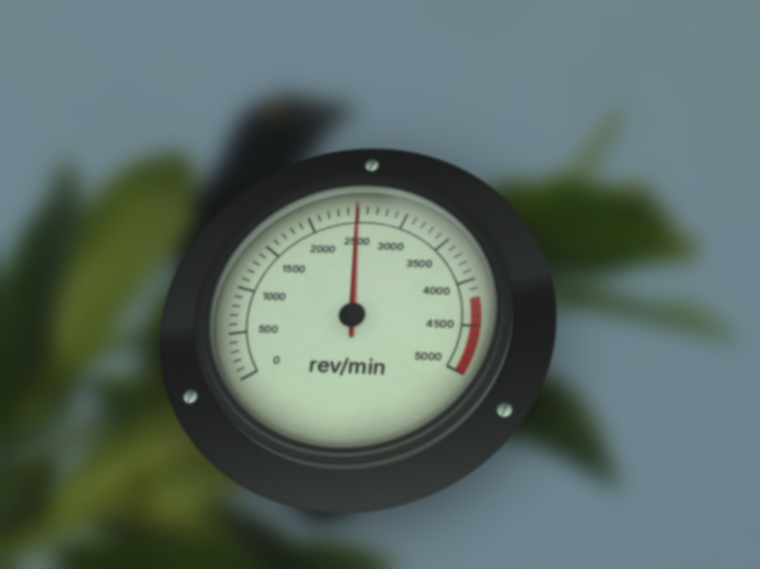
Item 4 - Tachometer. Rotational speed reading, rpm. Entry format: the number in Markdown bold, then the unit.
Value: **2500** rpm
